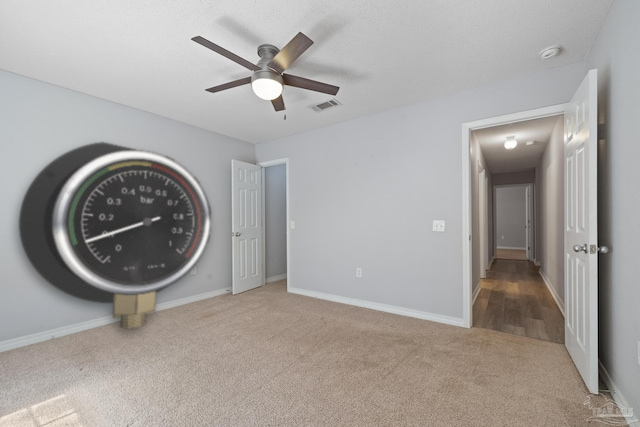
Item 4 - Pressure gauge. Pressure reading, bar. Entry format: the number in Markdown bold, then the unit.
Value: **0.1** bar
